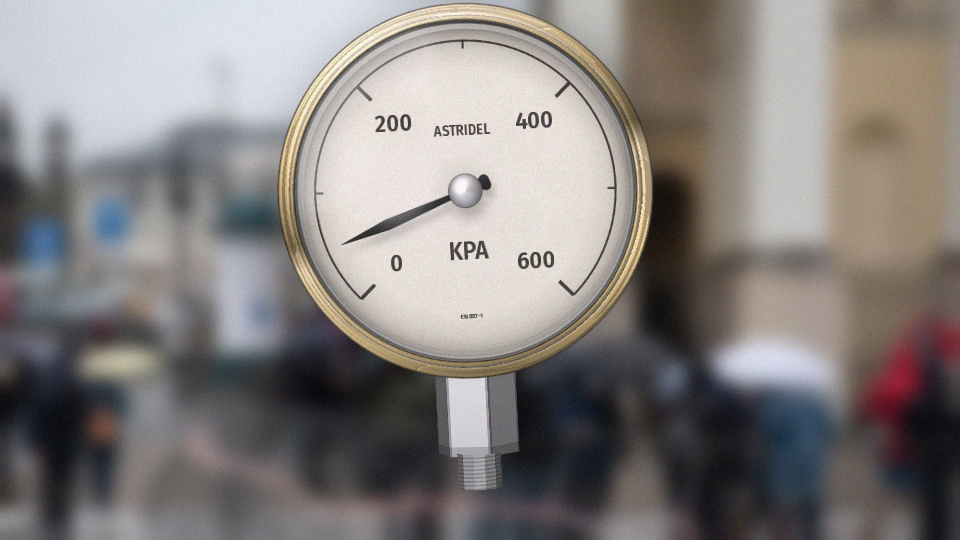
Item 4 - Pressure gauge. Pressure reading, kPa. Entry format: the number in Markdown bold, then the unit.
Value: **50** kPa
